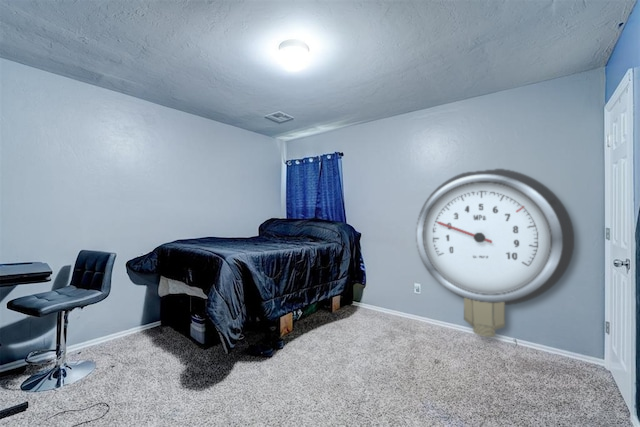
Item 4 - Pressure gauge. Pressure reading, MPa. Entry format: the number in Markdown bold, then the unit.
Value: **2** MPa
